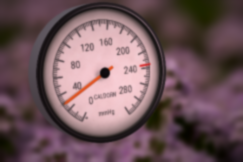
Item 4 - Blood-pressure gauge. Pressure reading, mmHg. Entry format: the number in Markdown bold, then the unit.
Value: **30** mmHg
